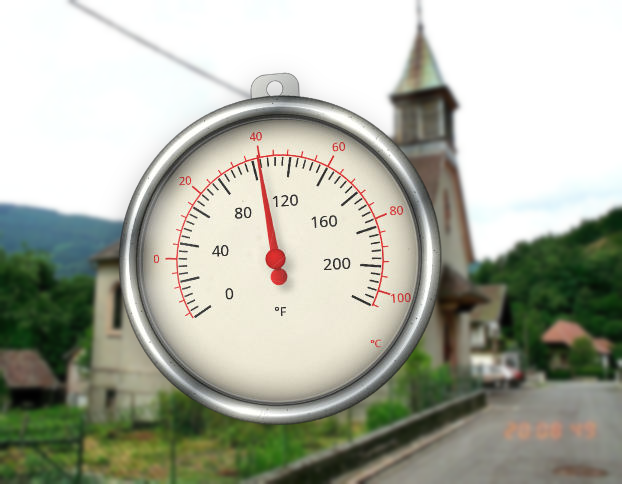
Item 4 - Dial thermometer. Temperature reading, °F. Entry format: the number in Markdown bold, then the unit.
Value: **104** °F
